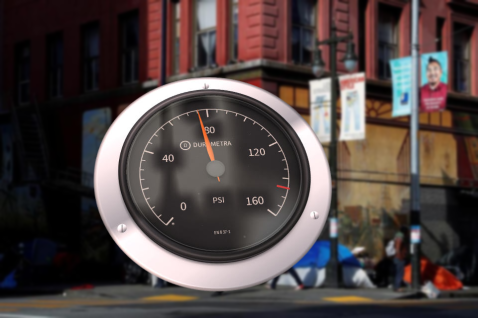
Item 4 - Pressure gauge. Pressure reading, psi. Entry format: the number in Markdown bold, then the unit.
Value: **75** psi
